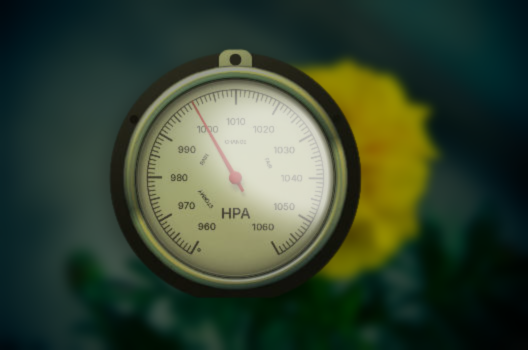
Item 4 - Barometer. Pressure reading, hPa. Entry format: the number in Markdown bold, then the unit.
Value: **1000** hPa
